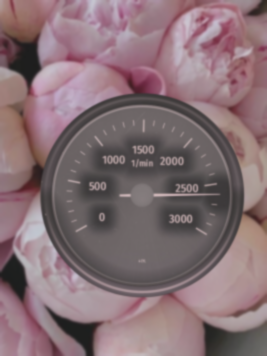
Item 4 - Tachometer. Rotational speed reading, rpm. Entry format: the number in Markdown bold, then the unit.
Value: **2600** rpm
